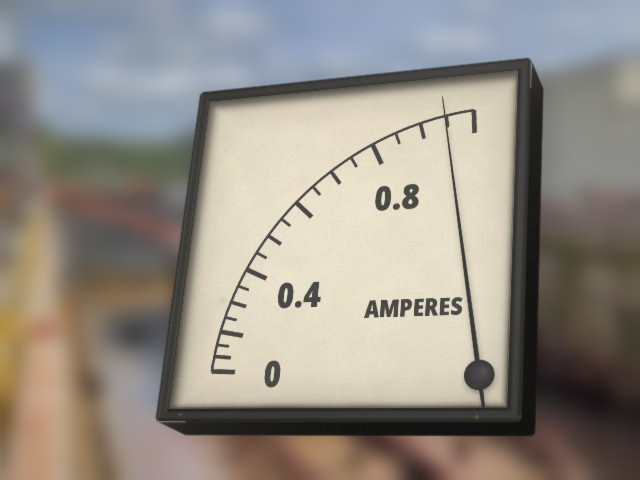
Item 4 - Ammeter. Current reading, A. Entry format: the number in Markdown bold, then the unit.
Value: **0.95** A
